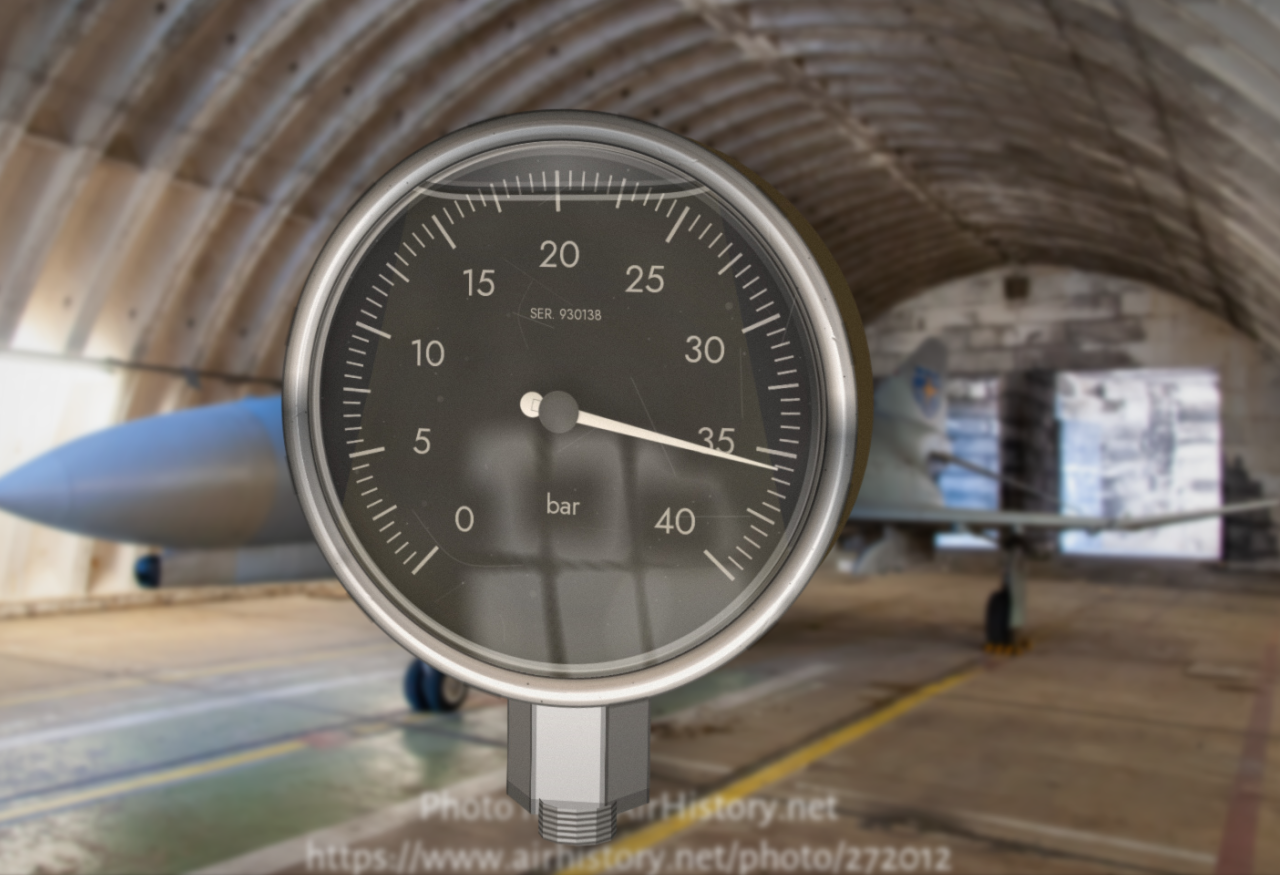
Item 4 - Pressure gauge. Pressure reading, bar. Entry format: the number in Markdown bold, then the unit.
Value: **35.5** bar
